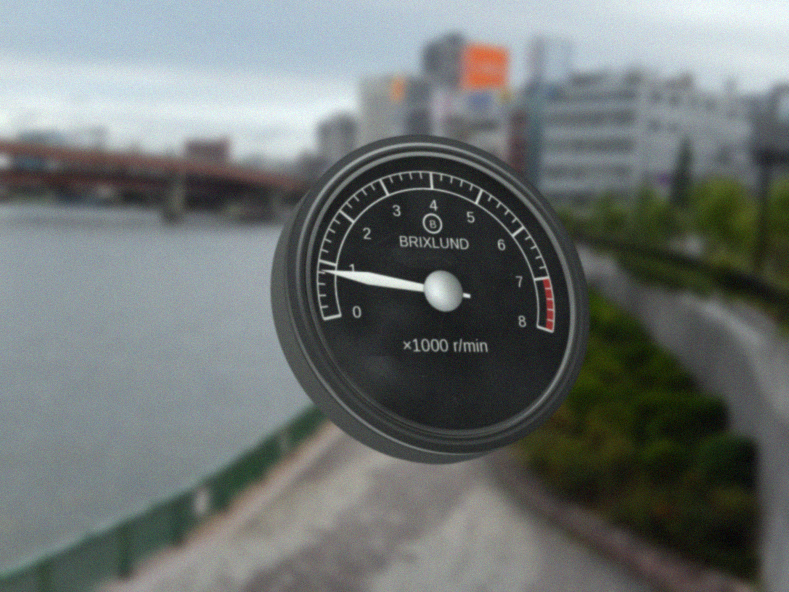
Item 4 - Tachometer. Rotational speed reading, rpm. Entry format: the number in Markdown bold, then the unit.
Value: **800** rpm
